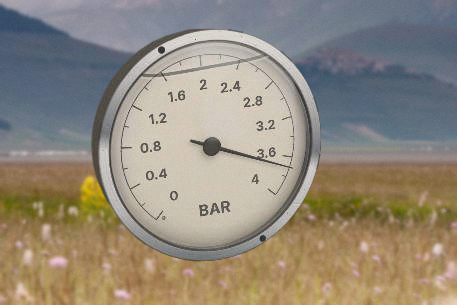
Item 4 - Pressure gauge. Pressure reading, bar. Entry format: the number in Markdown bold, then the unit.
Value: **3.7** bar
